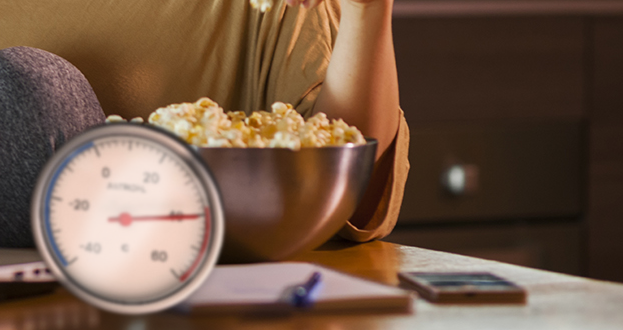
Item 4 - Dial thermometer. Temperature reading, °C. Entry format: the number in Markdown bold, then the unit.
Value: **40** °C
